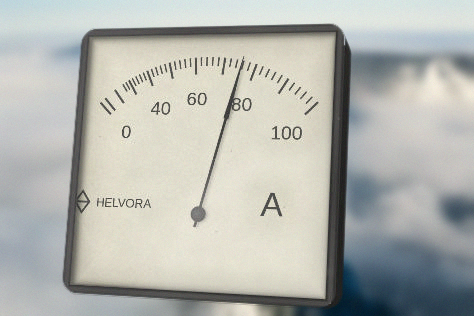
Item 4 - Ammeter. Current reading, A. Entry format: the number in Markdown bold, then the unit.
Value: **76** A
